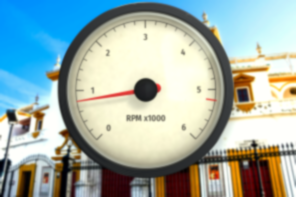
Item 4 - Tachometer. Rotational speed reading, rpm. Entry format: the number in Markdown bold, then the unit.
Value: **800** rpm
